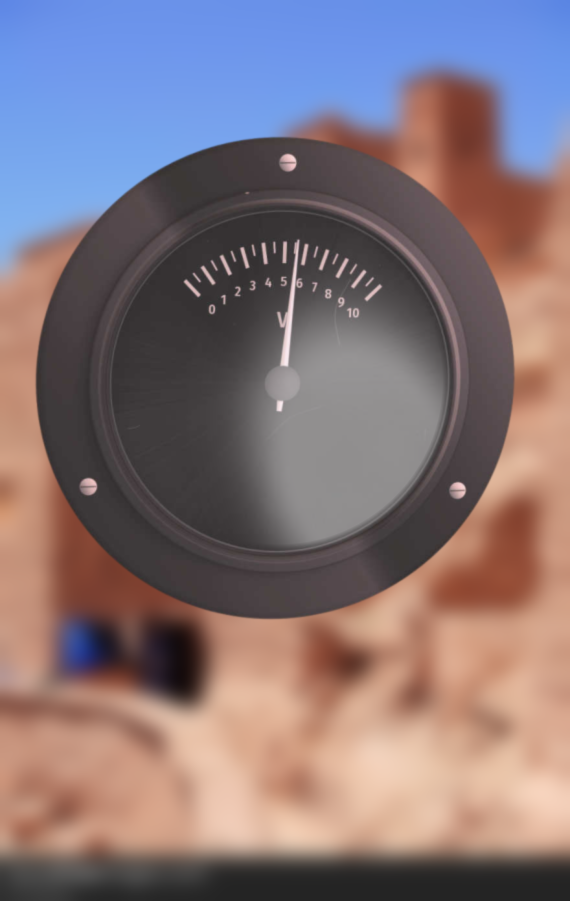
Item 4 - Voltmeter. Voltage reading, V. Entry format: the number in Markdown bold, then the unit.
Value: **5.5** V
